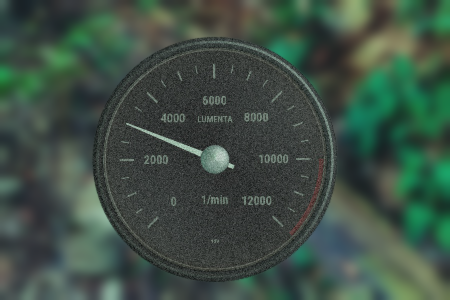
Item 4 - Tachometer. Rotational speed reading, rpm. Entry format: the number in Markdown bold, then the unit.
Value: **3000** rpm
